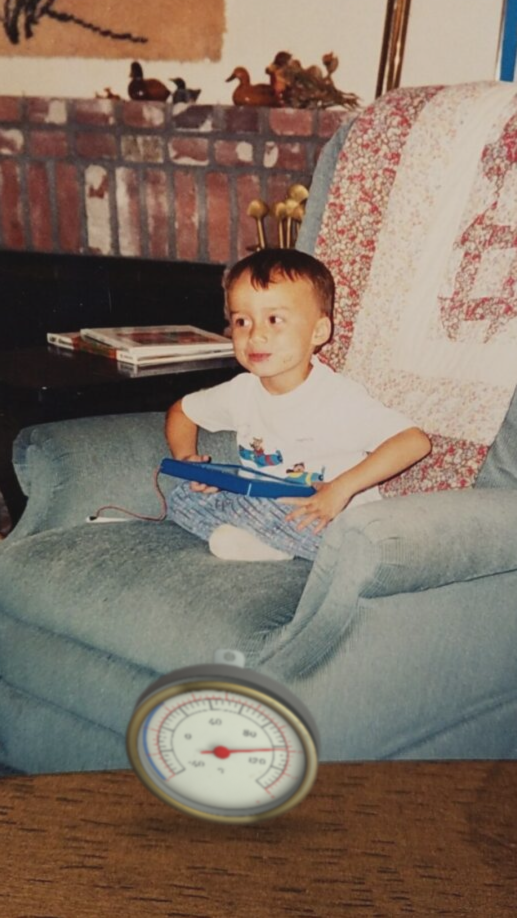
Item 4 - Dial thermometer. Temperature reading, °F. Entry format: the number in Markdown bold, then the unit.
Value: **100** °F
